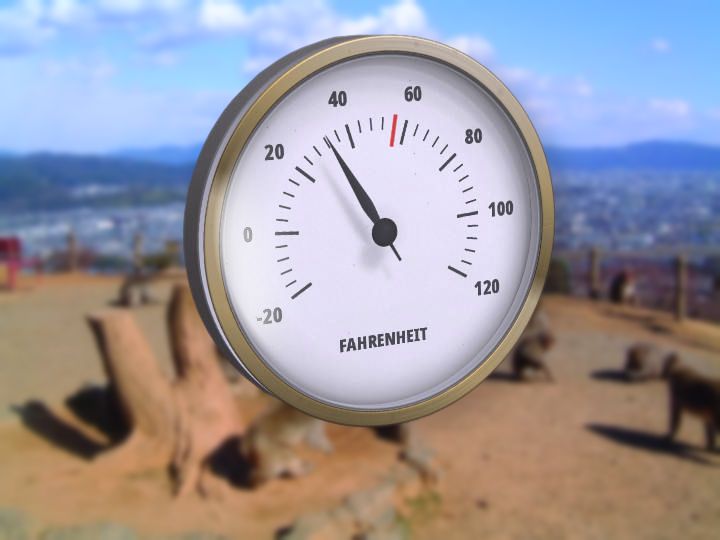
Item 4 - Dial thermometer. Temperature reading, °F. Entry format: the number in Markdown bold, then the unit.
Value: **32** °F
